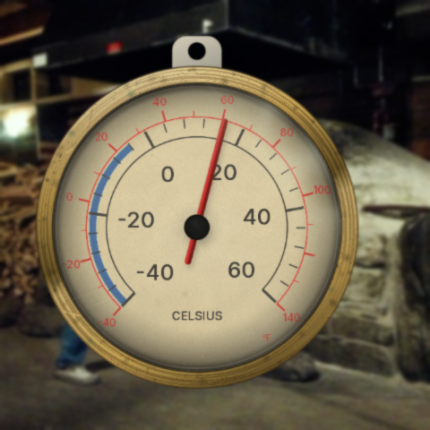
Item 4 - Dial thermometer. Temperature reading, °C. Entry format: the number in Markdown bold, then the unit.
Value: **16** °C
